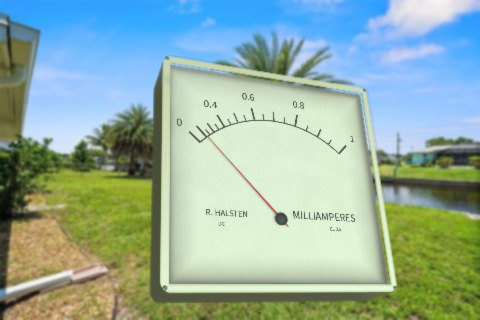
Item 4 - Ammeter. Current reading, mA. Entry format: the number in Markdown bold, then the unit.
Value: **0.2** mA
